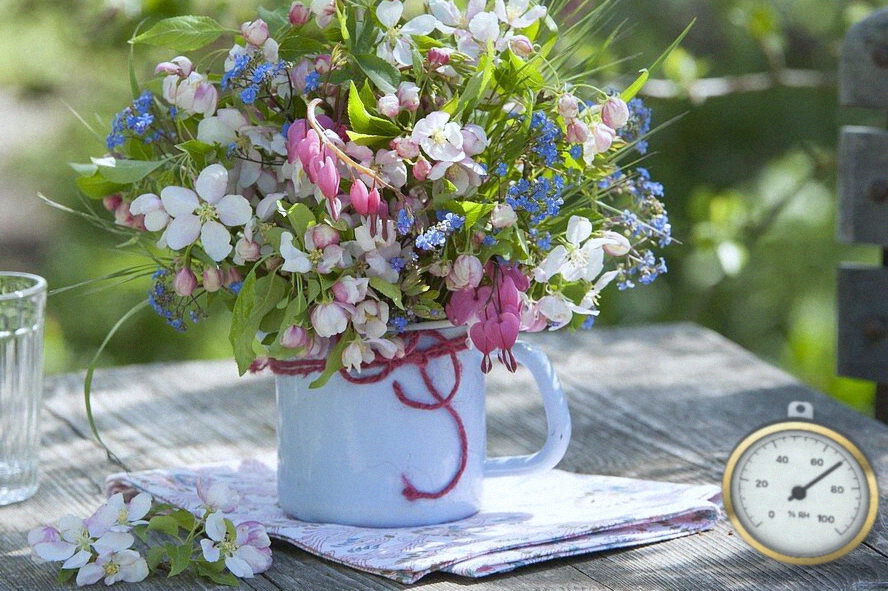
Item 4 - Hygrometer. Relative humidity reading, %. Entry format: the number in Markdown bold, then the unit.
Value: **68** %
